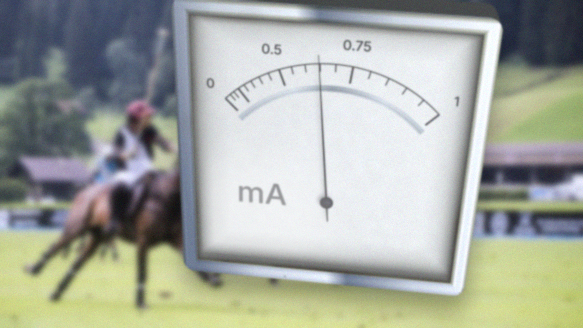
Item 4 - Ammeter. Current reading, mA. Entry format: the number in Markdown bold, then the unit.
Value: **0.65** mA
